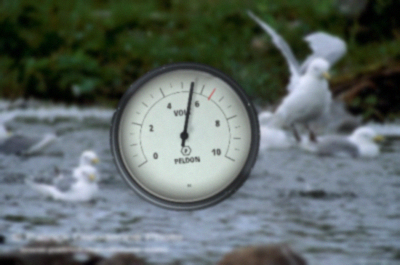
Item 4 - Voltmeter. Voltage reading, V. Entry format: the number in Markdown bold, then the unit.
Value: **5.5** V
